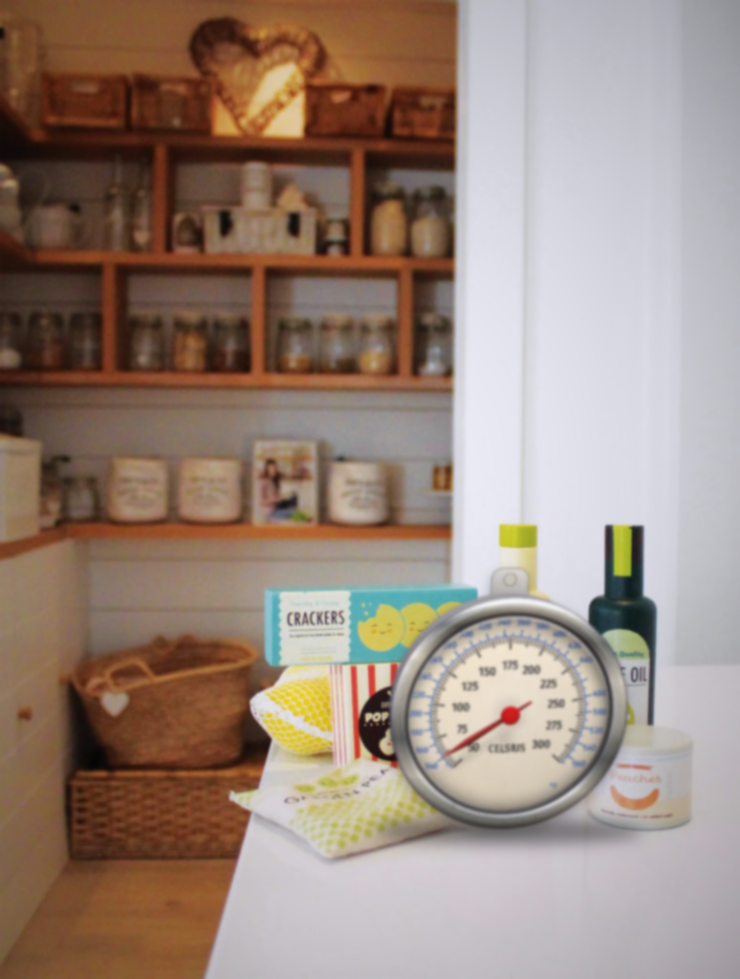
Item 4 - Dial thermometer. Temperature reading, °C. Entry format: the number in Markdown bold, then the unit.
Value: **62.5** °C
